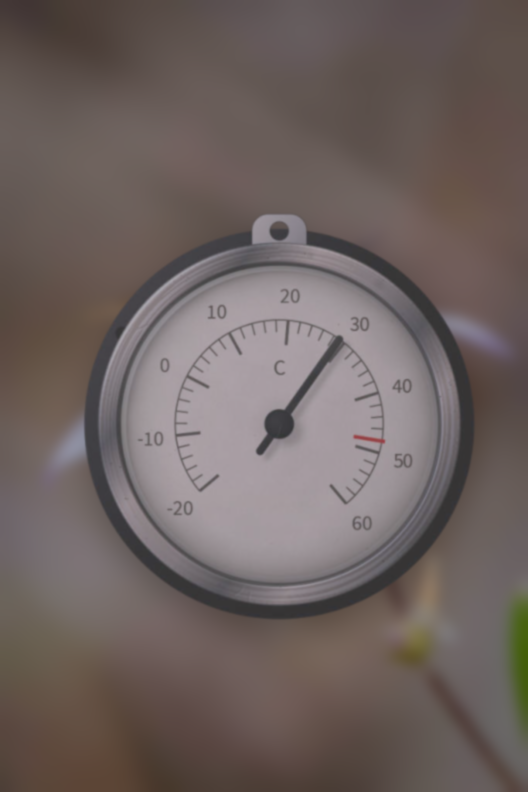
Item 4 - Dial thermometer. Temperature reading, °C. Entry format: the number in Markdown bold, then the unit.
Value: **29** °C
